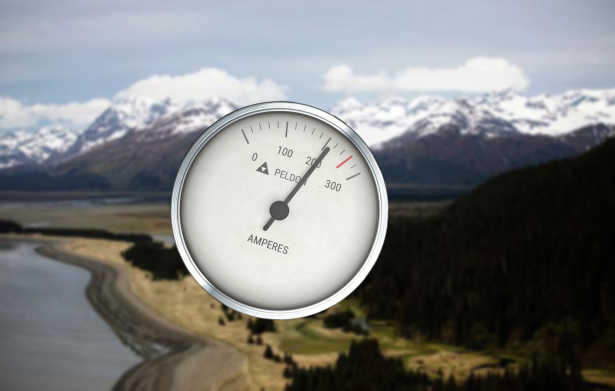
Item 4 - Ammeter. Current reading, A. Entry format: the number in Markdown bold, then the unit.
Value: **210** A
